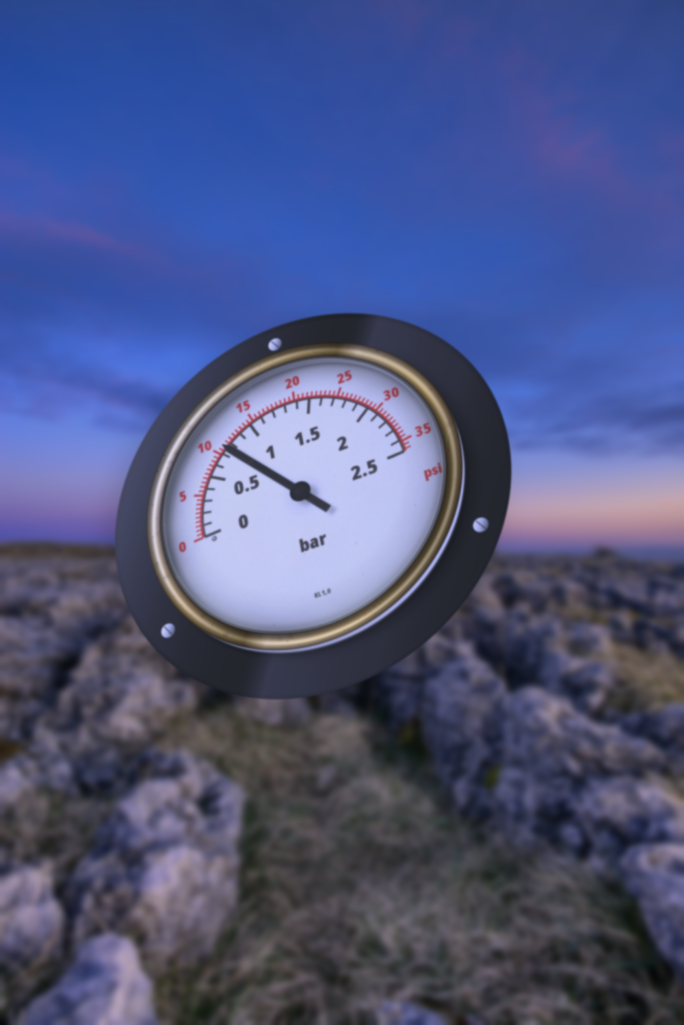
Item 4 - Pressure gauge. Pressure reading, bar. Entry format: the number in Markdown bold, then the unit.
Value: **0.75** bar
